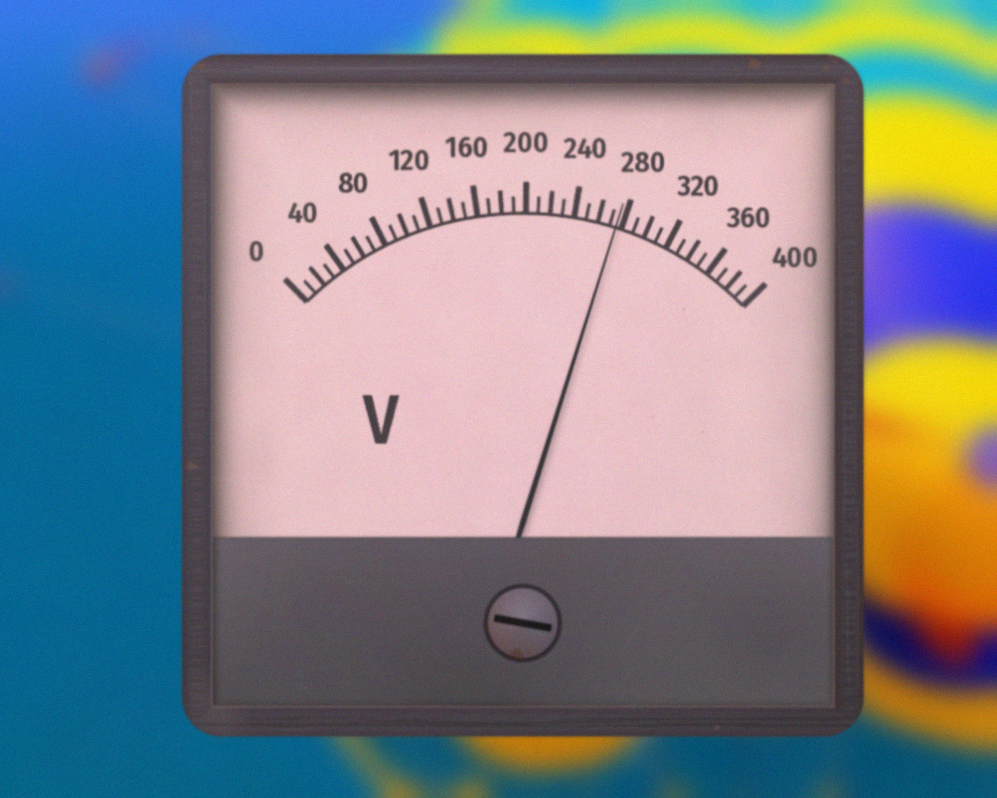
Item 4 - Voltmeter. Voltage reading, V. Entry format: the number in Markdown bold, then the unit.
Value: **275** V
